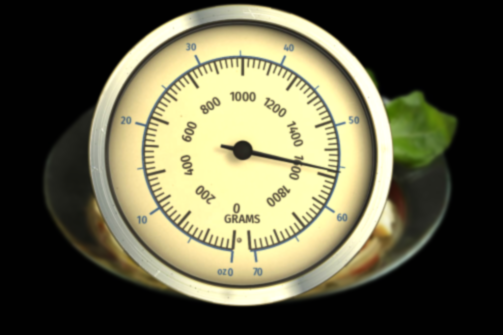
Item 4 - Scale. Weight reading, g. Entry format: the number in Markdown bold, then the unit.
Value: **1580** g
